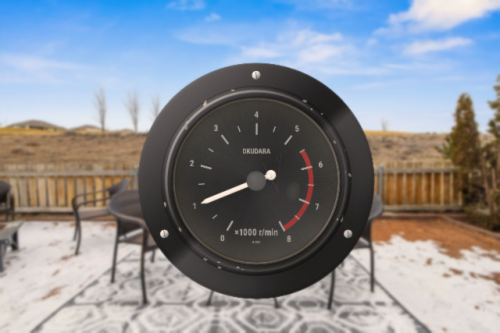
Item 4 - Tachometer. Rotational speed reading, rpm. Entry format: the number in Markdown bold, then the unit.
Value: **1000** rpm
